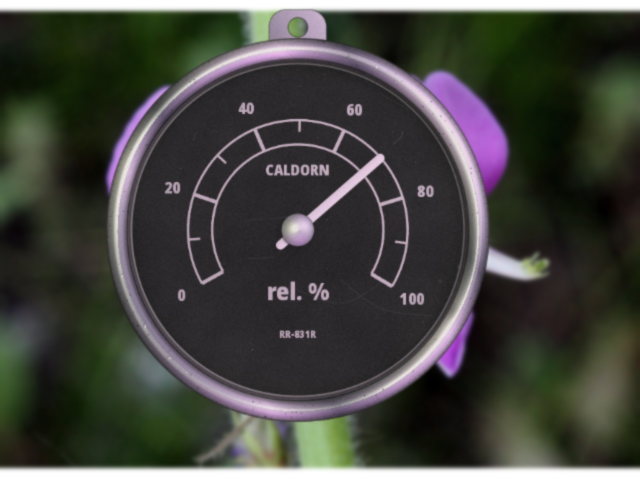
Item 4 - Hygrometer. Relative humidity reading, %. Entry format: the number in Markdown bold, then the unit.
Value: **70** %
